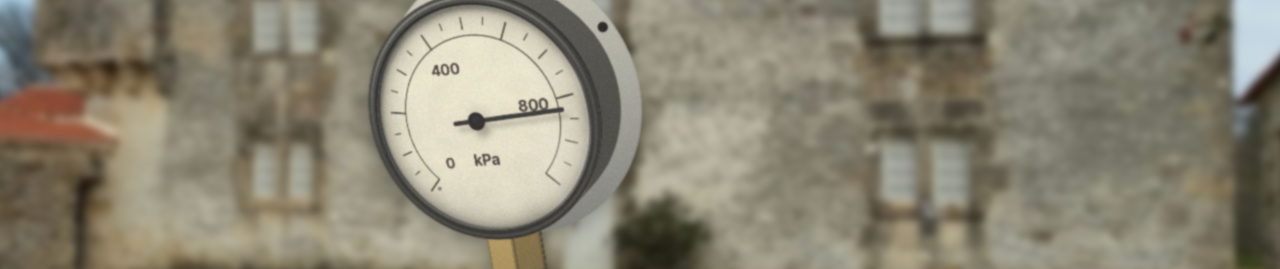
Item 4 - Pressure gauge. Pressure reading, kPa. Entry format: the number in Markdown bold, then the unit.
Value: **825** kPa
